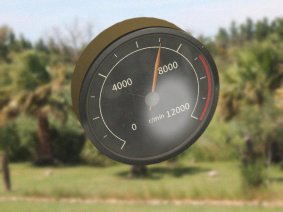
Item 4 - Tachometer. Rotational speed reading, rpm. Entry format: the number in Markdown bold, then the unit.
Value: **7000** rpm
